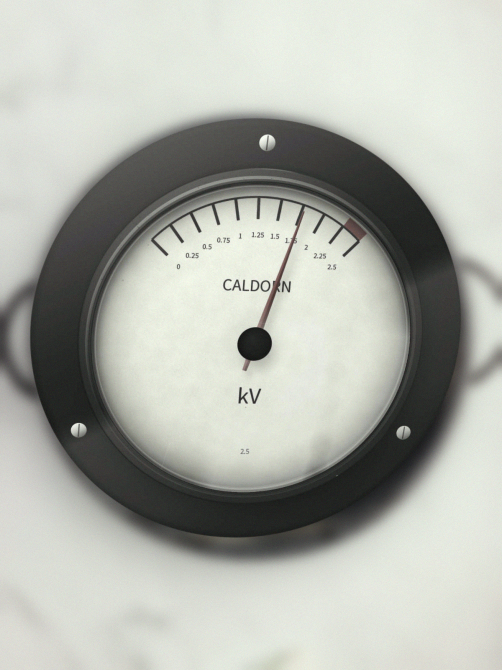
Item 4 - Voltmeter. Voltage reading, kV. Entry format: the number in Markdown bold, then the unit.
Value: **1.75** kV
